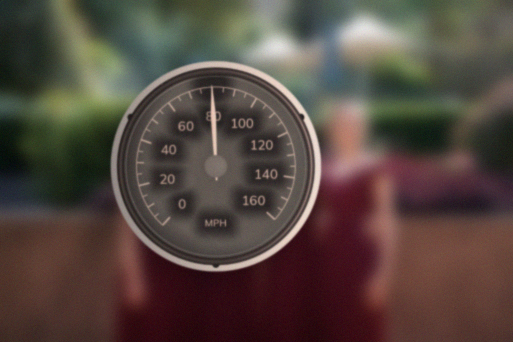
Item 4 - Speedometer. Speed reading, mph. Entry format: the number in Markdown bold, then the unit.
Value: **80** mph
